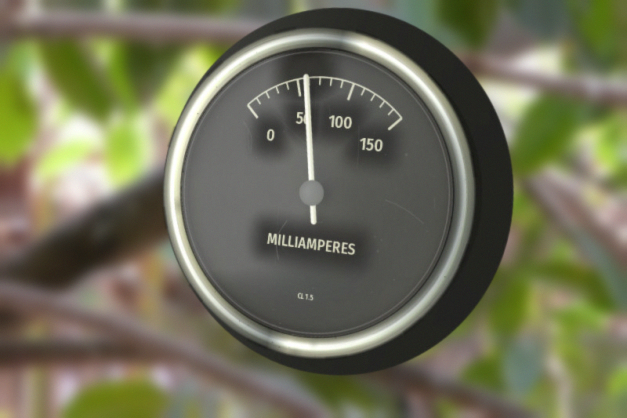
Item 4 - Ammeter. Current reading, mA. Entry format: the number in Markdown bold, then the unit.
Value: **60** mA
